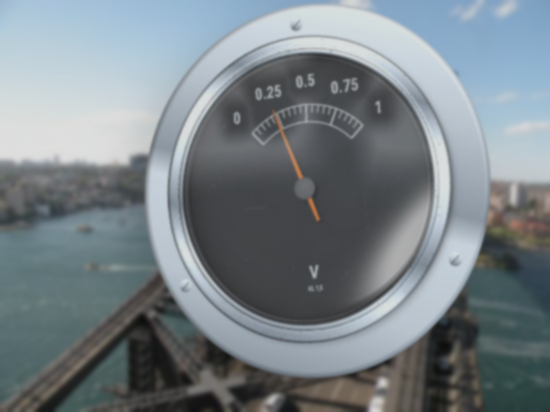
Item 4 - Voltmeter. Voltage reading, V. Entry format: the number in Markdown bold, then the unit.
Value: **0.25** V
